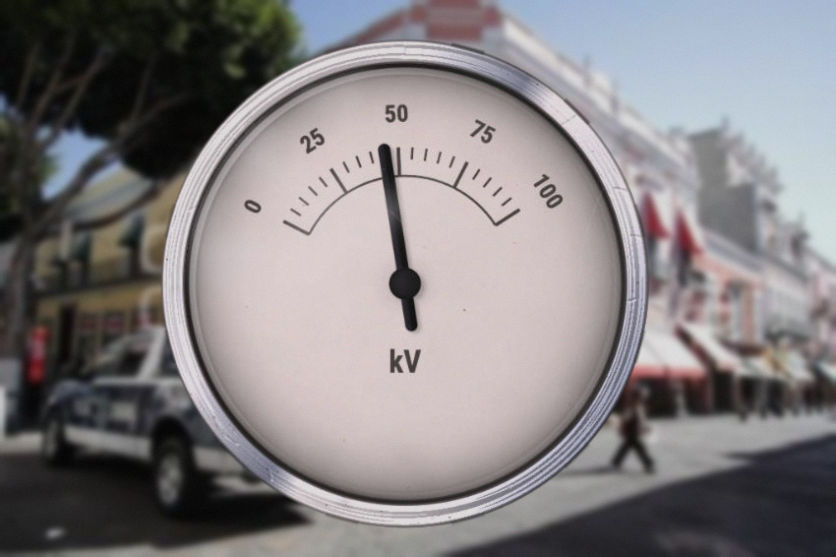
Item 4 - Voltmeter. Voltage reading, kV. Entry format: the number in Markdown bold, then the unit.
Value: **45** kV
